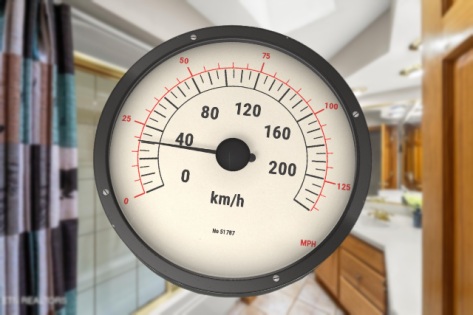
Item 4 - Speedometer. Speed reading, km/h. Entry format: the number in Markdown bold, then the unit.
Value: **30** km/h
